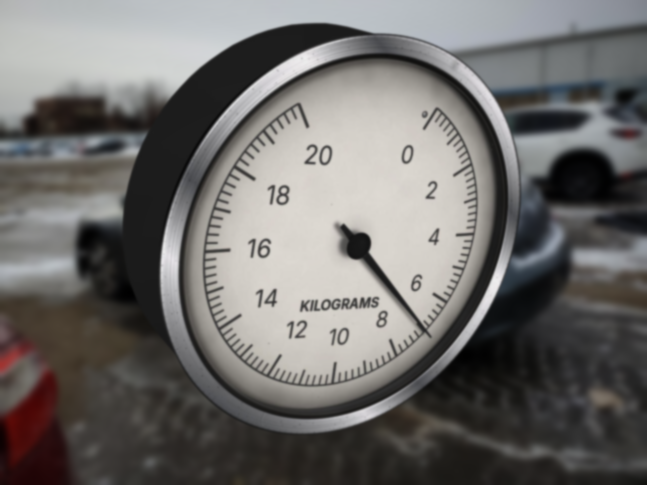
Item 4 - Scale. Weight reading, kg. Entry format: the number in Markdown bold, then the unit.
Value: **7** kg
